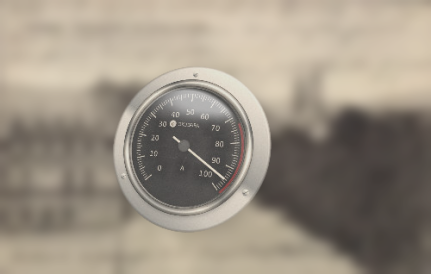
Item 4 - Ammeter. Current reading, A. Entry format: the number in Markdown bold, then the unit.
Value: **95** A
